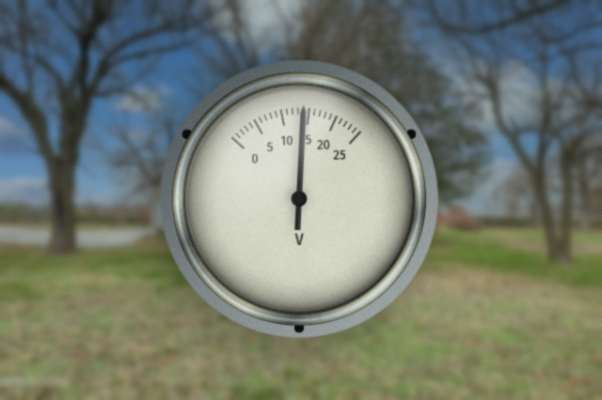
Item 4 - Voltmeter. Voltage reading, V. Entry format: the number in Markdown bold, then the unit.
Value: **14** V
